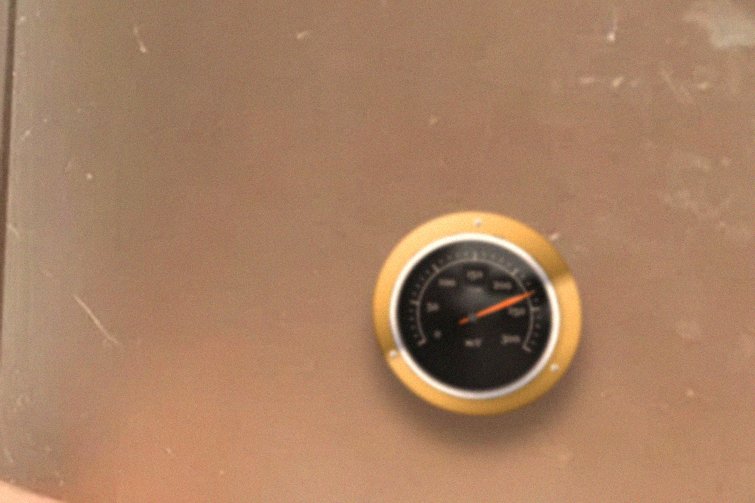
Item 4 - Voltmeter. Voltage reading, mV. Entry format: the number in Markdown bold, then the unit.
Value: **230** mV
